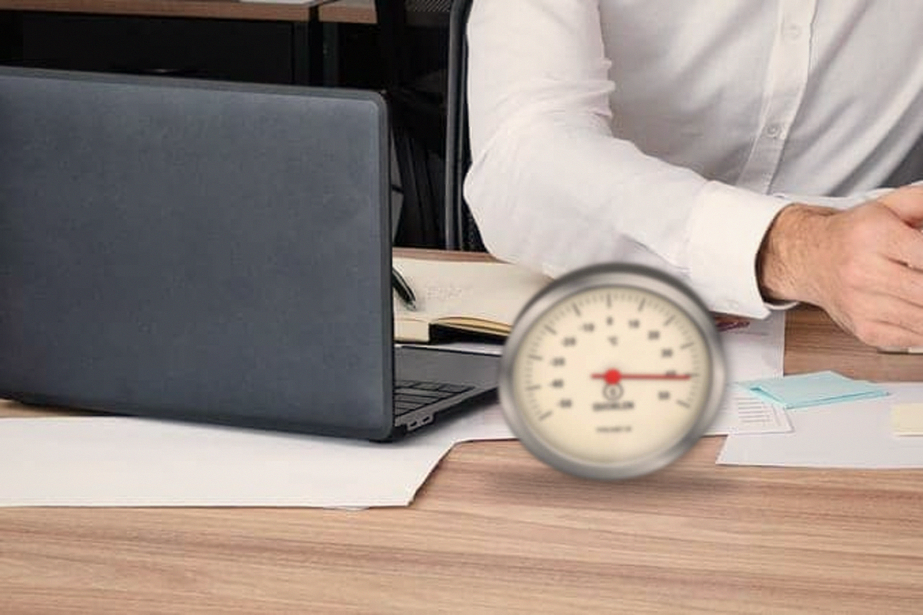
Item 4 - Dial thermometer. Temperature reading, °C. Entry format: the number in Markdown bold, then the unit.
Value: **40** °C
